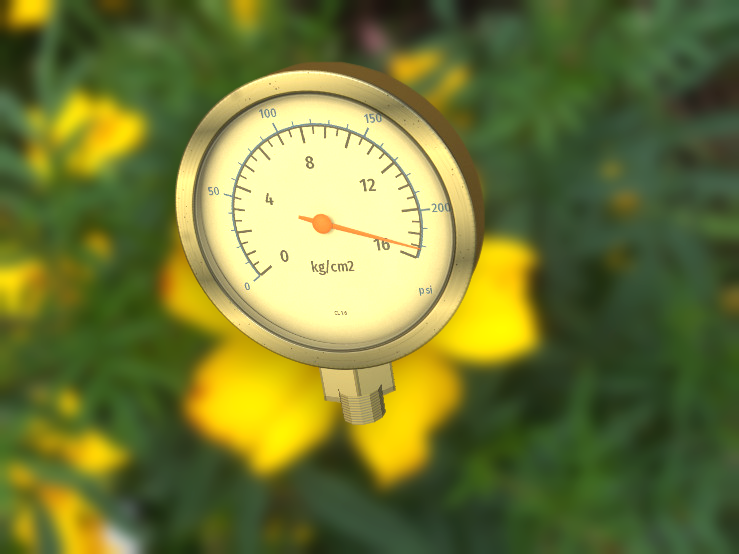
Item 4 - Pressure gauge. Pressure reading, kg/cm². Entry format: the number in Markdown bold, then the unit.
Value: **15.5** kg/cm²
